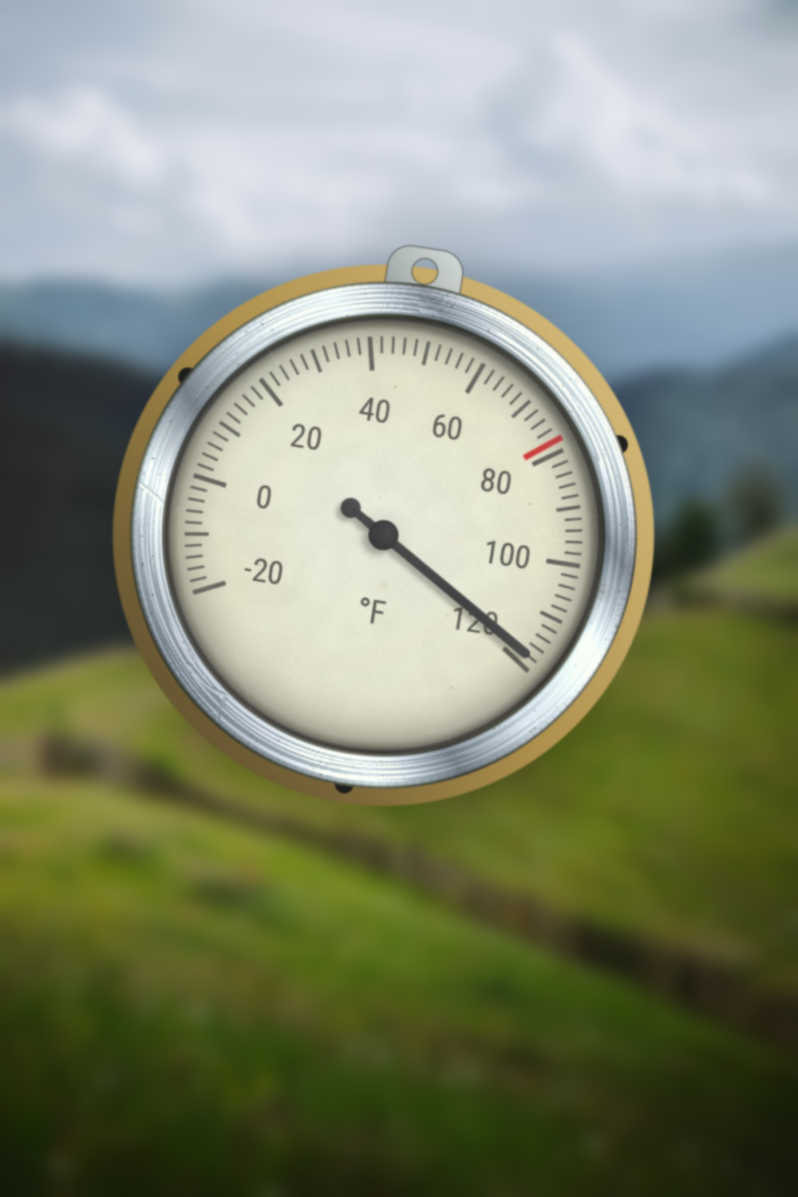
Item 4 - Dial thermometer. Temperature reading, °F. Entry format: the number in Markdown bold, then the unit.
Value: **118** °F
